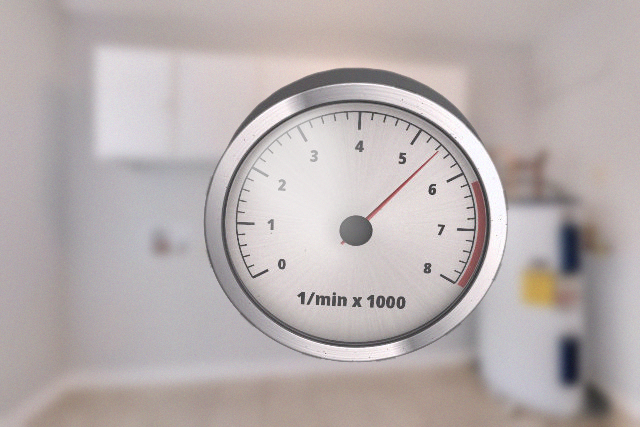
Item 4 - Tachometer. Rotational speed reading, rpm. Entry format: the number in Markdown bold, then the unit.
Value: **5400** rpm
